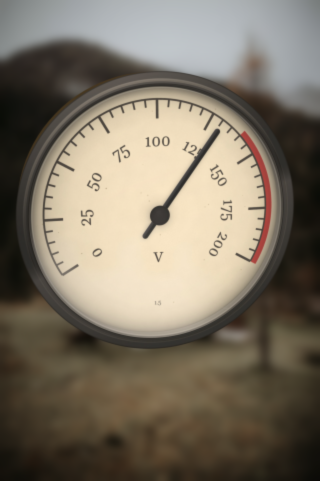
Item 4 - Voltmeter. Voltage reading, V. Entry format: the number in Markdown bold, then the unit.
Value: **130** V
